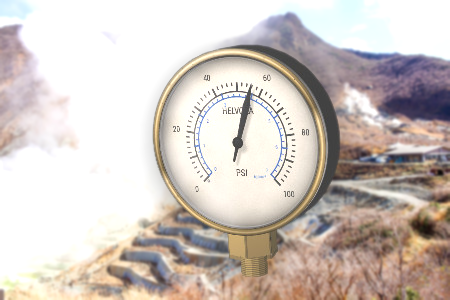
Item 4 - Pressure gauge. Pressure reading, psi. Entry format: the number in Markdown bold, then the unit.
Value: **56** psi
